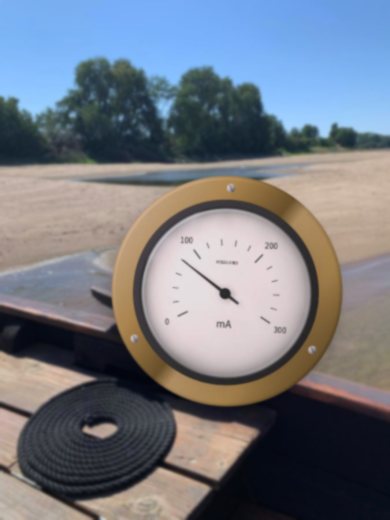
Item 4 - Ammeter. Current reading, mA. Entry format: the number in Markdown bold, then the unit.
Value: **80** mA
